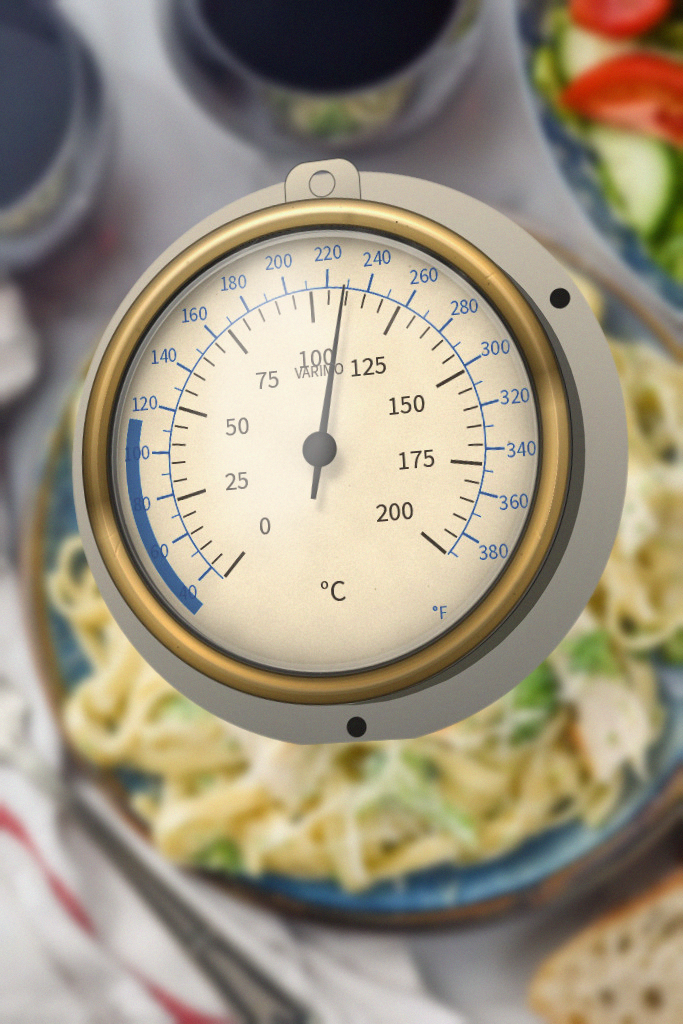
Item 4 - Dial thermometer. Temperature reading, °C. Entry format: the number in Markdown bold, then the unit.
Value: **110** °C
